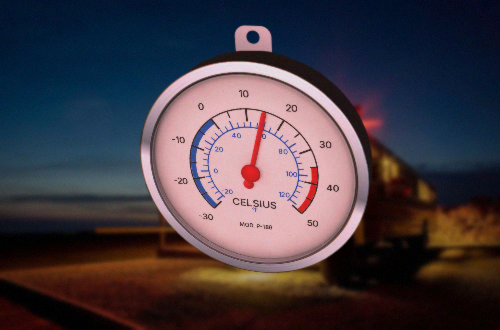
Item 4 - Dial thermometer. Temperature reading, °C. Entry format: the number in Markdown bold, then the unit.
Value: **15** °C
